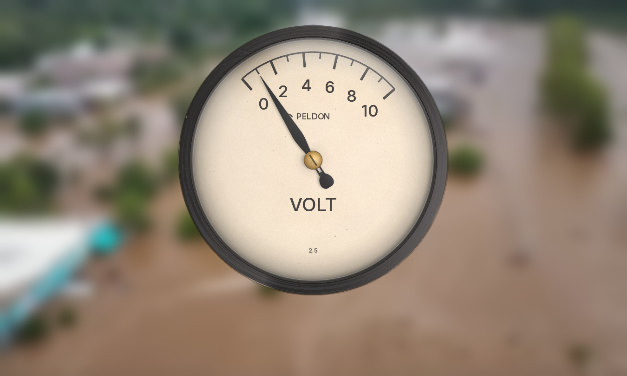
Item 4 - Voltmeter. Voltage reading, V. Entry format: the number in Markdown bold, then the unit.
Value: **1** V
